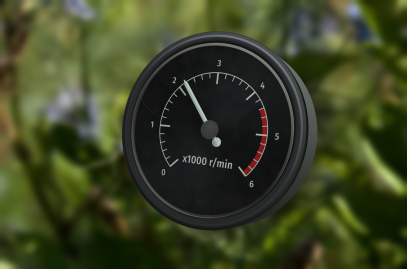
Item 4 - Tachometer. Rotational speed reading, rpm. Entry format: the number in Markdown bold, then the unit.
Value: **2200** rpm
